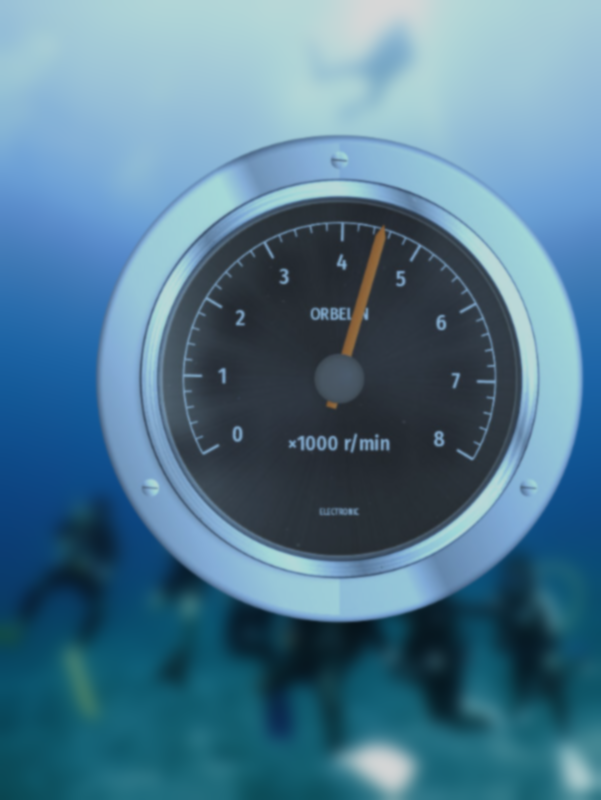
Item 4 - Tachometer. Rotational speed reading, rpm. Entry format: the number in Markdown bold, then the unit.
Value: **4500** rpm
